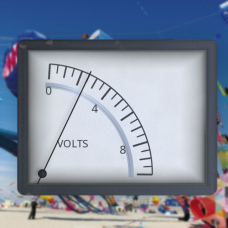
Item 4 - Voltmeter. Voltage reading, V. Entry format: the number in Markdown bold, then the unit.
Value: **2.5** V
